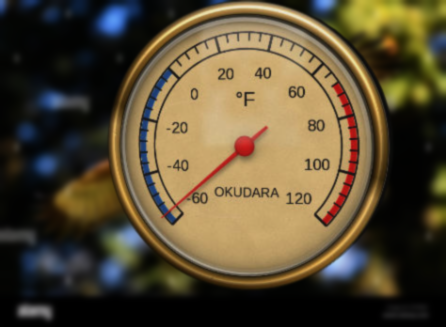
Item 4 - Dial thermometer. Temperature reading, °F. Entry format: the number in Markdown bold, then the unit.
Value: **-56** °F
